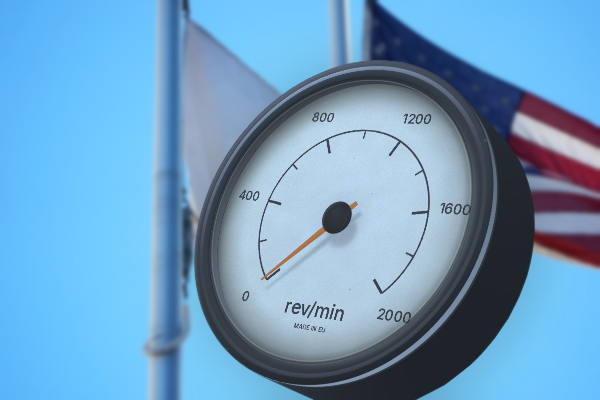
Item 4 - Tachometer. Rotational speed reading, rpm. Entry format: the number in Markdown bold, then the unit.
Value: **0** rpm
